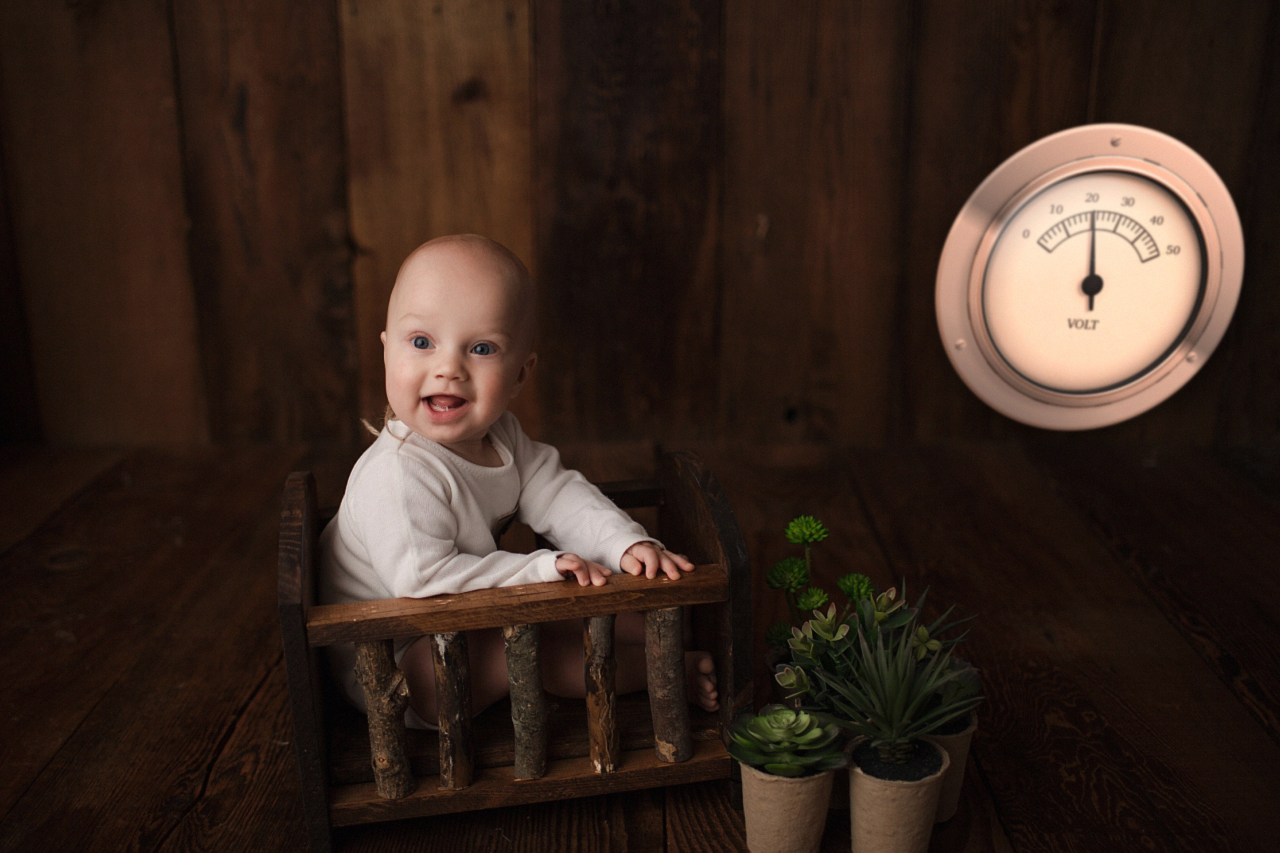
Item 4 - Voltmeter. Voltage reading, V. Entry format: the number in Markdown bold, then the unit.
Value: **20** V
